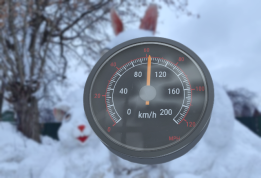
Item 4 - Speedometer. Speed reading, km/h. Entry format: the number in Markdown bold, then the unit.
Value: **100** km/h
